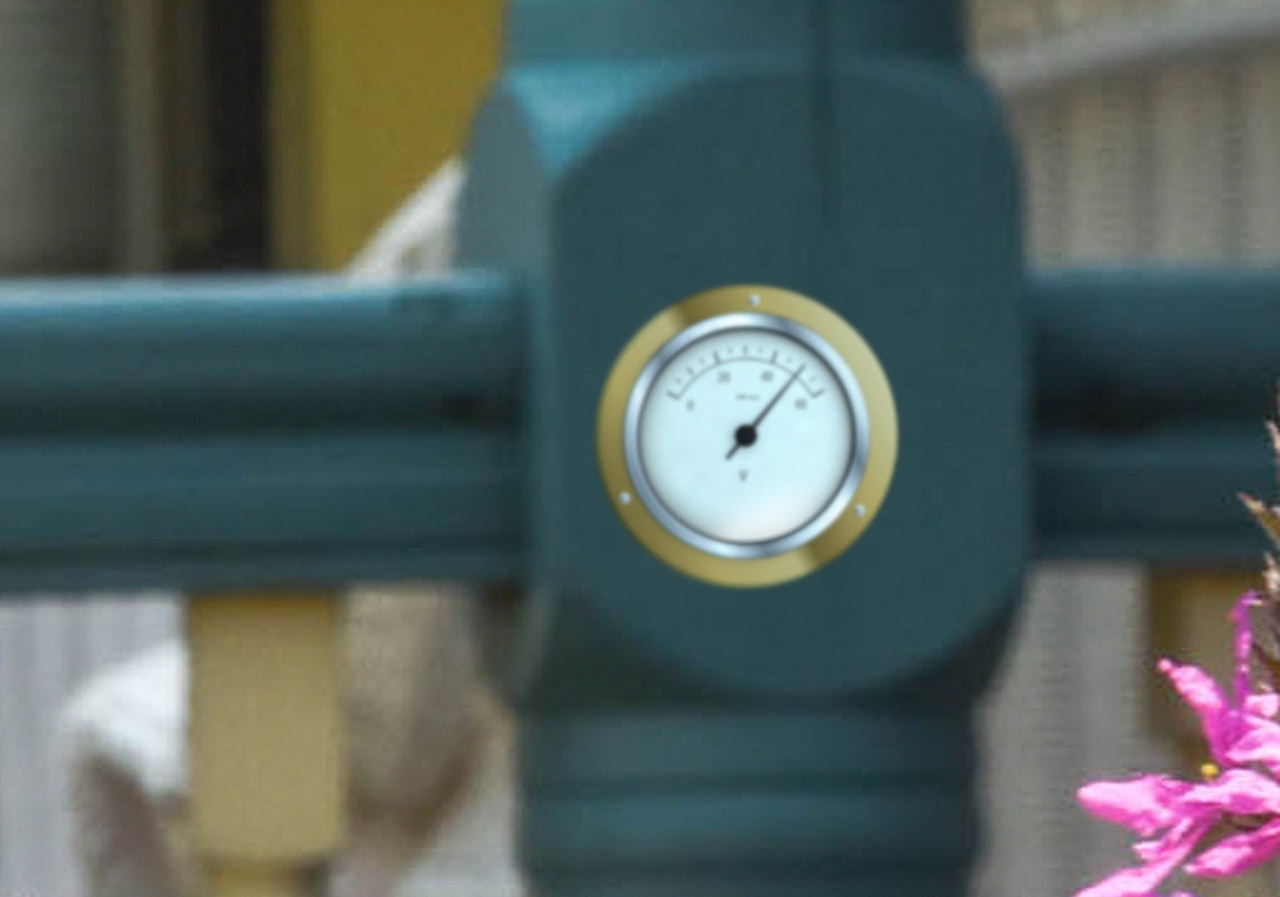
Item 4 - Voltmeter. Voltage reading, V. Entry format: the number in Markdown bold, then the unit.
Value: **50** V
